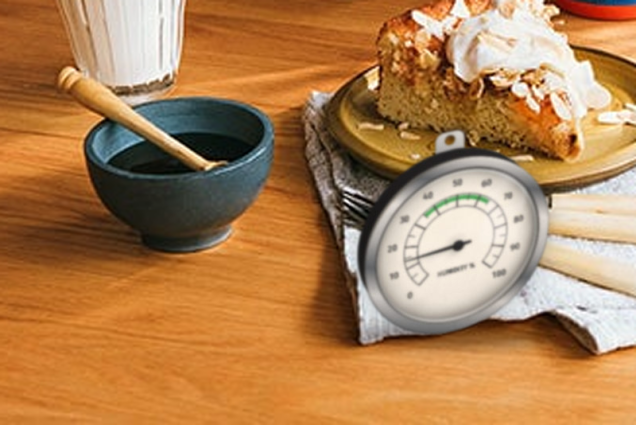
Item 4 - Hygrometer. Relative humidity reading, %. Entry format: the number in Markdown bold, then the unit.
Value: **15** %
